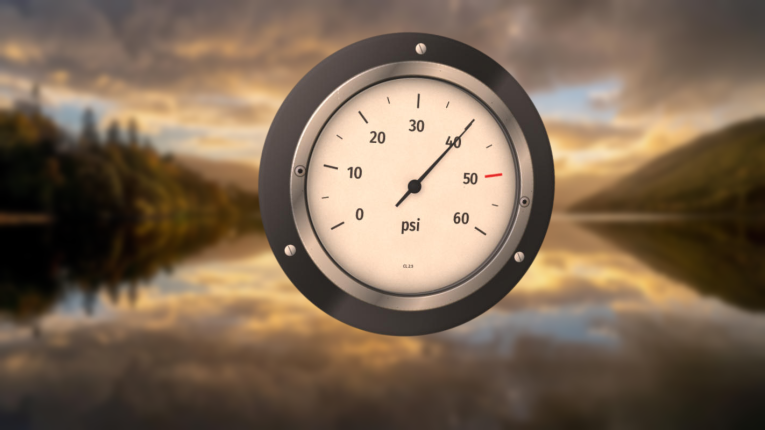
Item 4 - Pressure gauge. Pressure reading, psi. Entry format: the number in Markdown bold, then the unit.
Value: **40** psi
